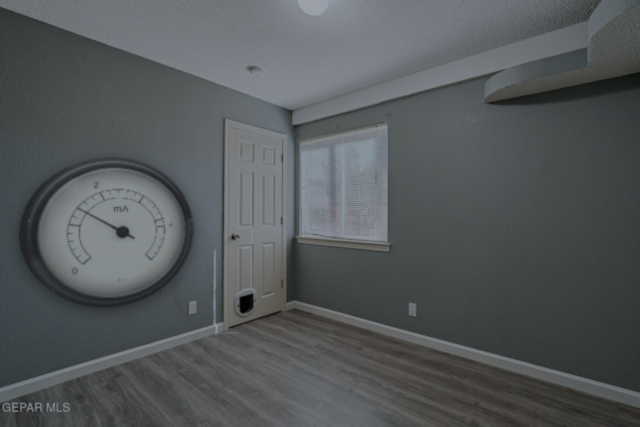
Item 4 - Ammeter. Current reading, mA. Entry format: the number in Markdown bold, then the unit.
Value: **1.4** mA
